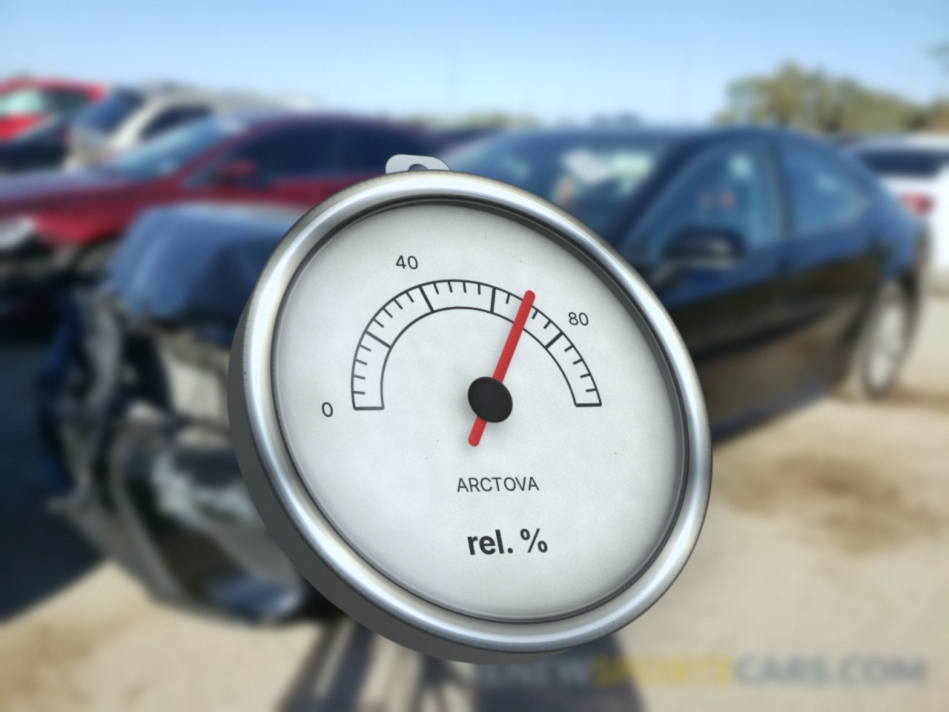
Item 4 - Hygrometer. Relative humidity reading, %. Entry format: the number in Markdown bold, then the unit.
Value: **68** %
